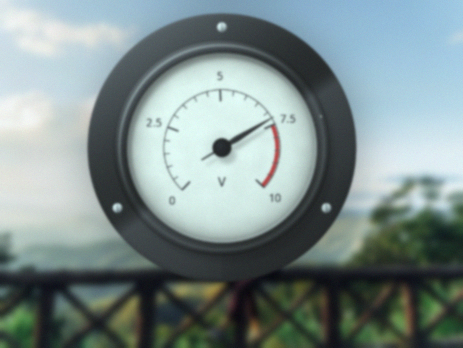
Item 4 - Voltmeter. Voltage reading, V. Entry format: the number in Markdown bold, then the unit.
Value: **7.25** V
